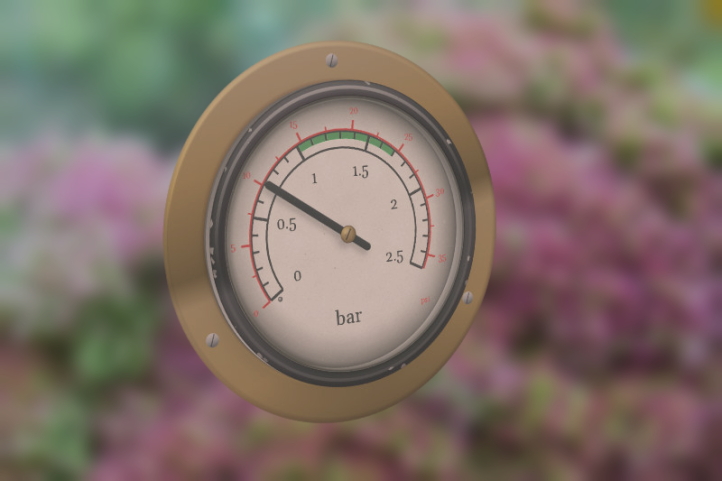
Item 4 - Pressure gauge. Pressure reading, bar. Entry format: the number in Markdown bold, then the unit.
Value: **0.7** bar
